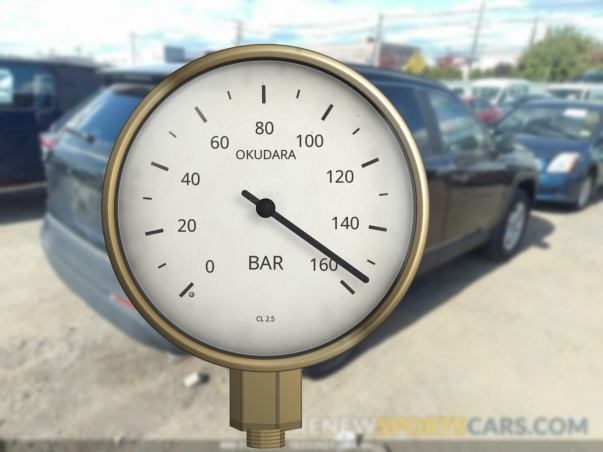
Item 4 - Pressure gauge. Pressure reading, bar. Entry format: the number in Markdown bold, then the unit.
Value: **155** bar
